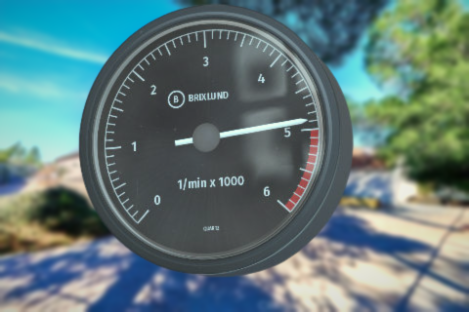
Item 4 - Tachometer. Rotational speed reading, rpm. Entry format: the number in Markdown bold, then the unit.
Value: **4900** rpm
